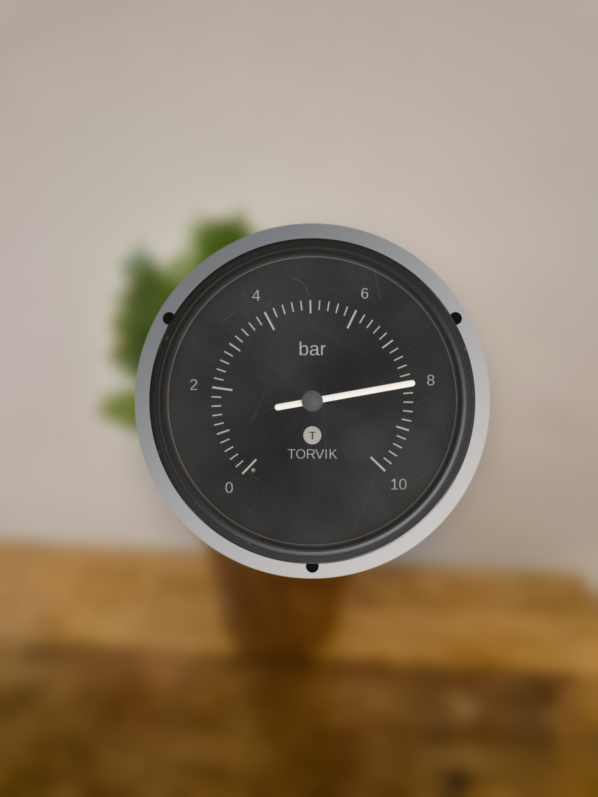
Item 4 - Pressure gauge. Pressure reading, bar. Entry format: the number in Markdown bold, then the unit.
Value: **8** bar
